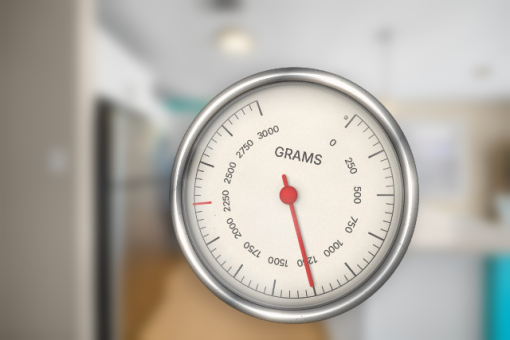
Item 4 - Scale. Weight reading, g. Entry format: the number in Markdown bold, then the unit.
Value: **1250** g
